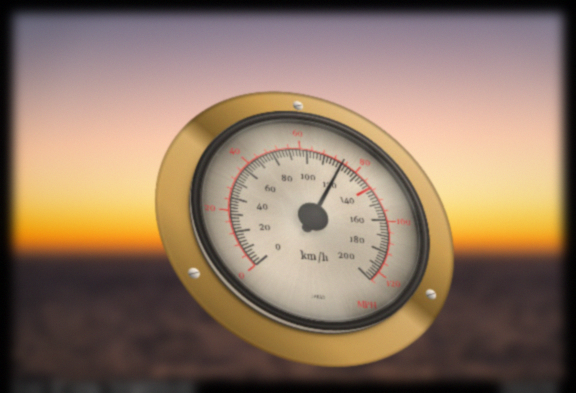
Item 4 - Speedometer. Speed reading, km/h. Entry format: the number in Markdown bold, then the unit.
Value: **120** km/h
